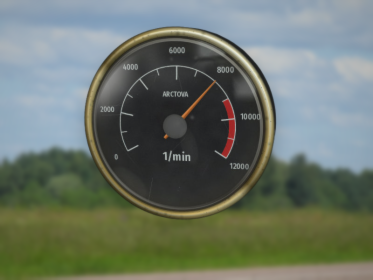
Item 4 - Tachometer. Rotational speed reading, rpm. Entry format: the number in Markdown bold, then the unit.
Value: **8000** rpm
